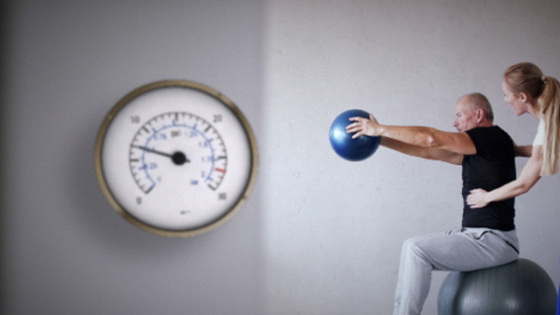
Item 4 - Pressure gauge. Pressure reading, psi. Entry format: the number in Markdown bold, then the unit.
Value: **7** psi
